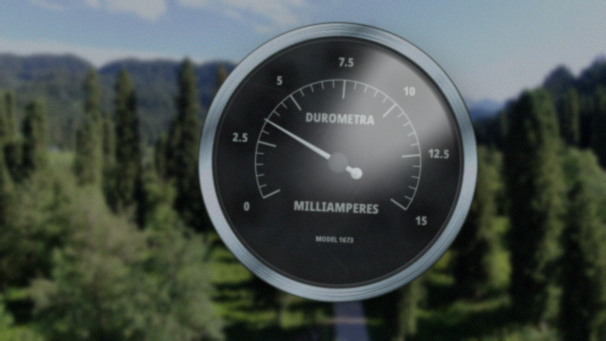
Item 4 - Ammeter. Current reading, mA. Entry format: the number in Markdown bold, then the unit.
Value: **3.5** mA
